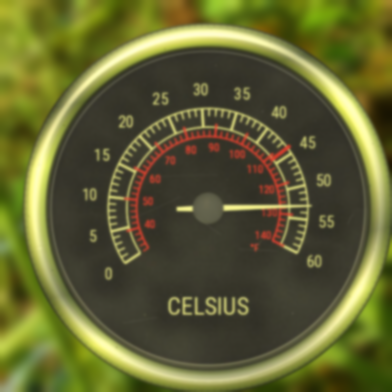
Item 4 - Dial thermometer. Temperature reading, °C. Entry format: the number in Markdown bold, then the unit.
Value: **53** °C
